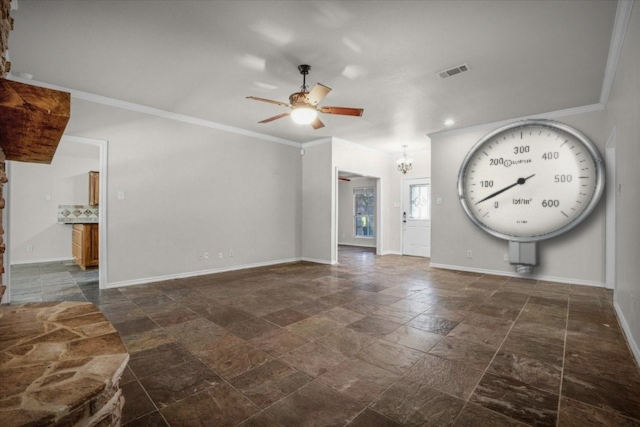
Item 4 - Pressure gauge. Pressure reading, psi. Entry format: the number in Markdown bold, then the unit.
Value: **40** psi
